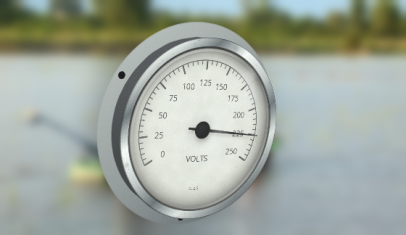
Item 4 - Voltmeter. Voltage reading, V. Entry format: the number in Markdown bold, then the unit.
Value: **225** V
